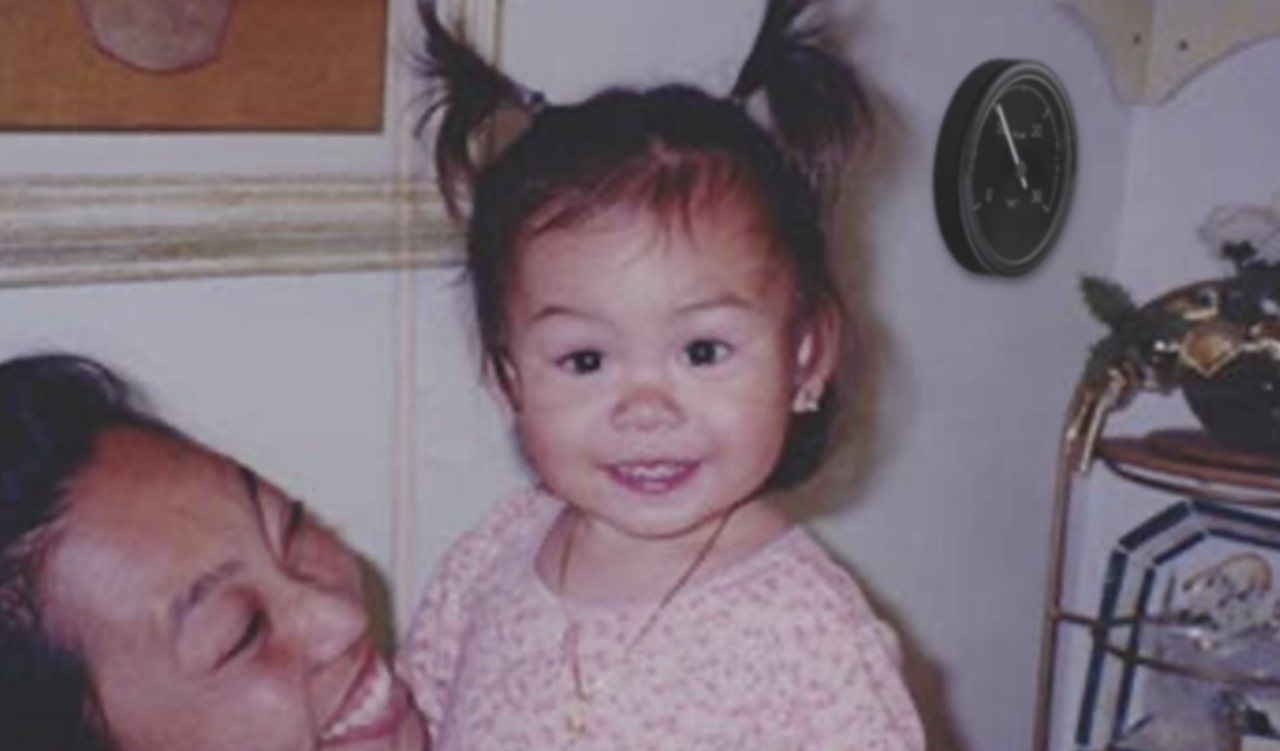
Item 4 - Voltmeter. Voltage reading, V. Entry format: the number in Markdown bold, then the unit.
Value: **10** V
